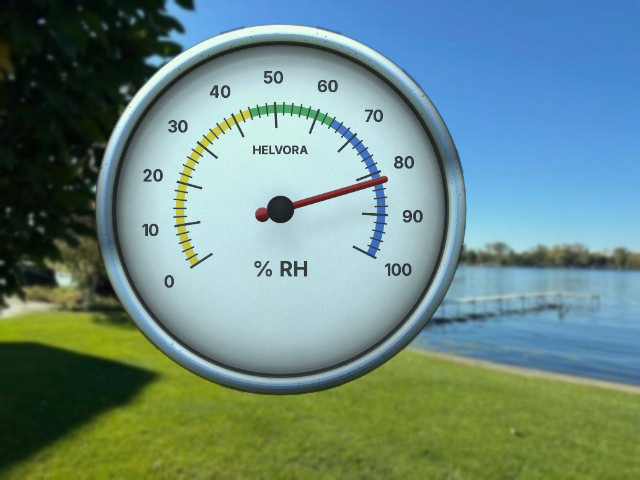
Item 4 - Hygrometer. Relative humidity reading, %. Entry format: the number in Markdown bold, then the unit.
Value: **82** %
